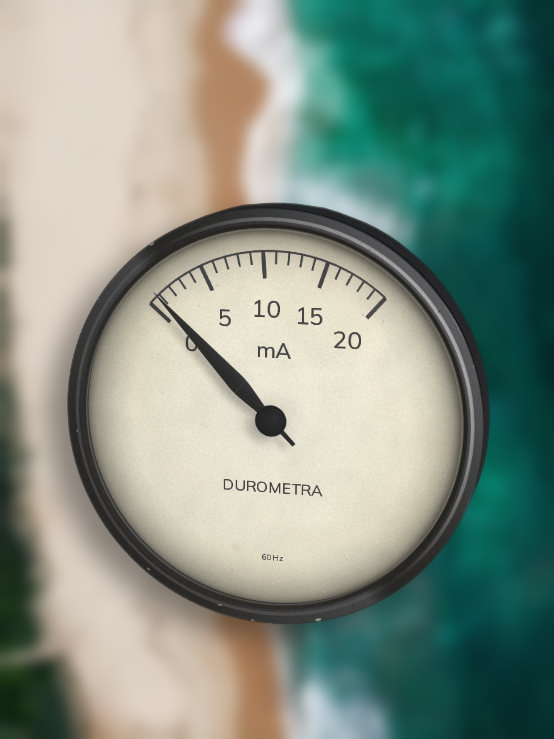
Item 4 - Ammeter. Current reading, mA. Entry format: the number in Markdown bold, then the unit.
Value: **1** mA
